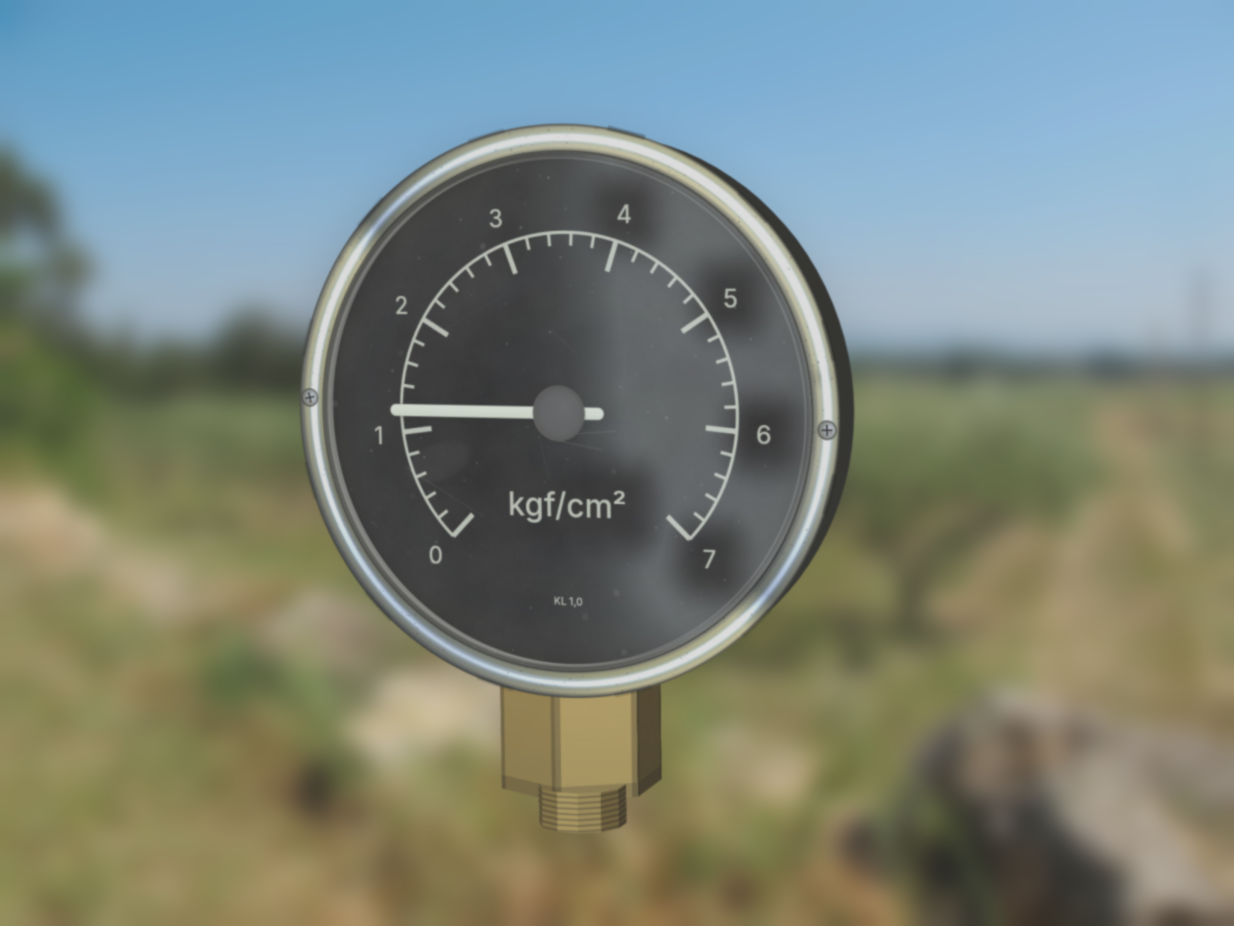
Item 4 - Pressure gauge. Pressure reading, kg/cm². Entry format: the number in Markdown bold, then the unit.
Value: **1.2** kg/cm²
